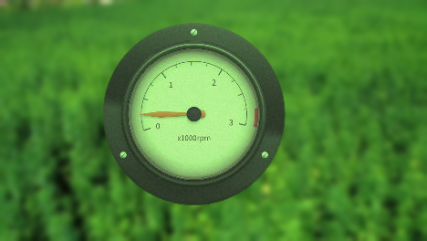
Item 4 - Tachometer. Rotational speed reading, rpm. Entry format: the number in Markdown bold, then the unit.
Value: **250** rpm
